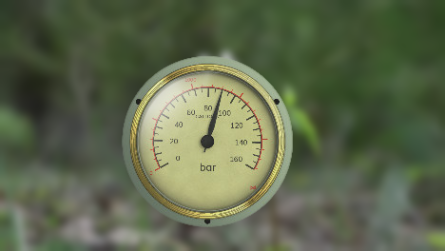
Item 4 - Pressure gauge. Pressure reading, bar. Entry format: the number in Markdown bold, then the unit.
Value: **90** bar
